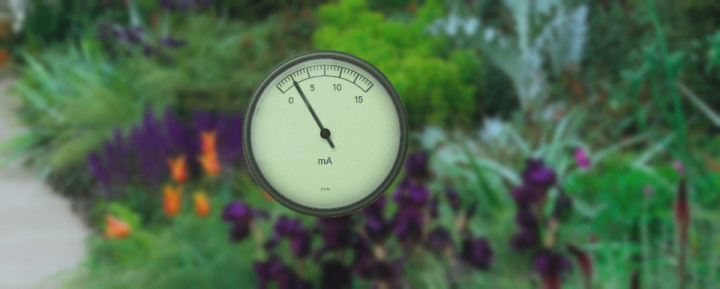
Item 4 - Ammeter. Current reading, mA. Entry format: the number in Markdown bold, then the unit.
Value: **2.5** mA
